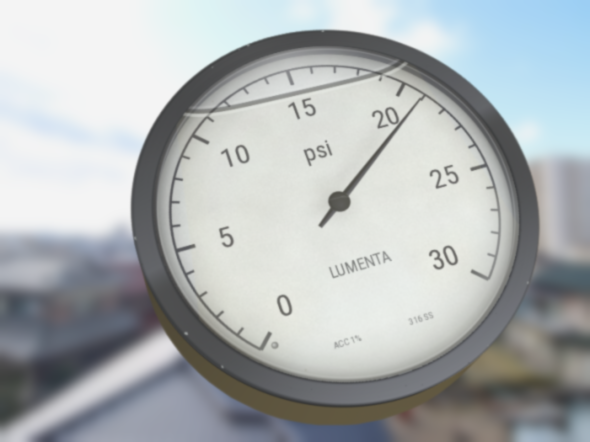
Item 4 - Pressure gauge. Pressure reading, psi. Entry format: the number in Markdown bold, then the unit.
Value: **21** psi
